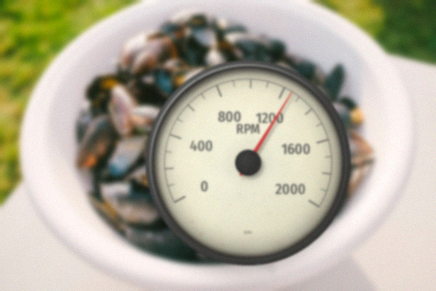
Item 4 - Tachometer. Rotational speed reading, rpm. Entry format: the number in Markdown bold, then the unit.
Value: **1250** rpm
